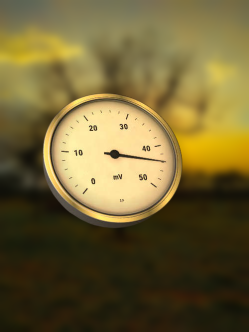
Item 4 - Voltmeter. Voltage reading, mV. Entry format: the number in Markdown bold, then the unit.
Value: **44** mV
